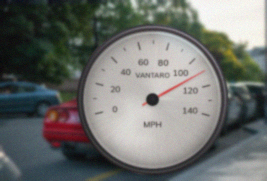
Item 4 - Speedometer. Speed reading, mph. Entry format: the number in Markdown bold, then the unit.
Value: **110** mph
